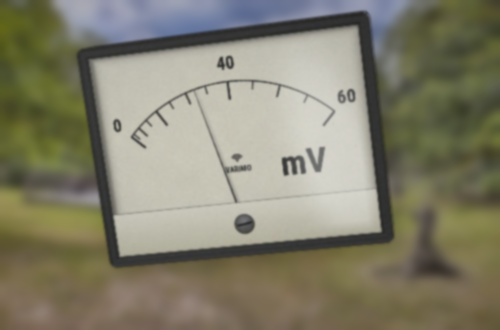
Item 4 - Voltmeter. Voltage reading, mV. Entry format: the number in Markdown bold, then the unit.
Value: **32.5** mV
